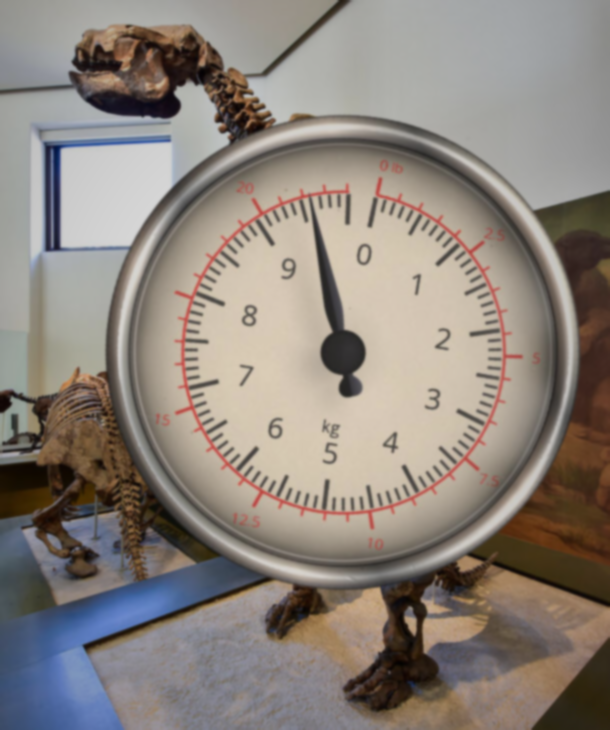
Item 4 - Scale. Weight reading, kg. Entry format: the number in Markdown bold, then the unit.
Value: **9.6** kg
